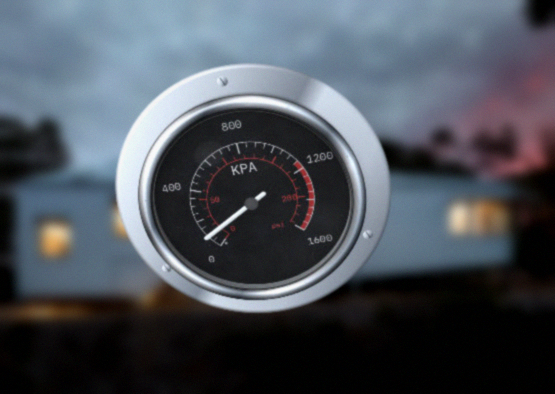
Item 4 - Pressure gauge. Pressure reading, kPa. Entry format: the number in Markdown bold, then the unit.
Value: **100** kPa
